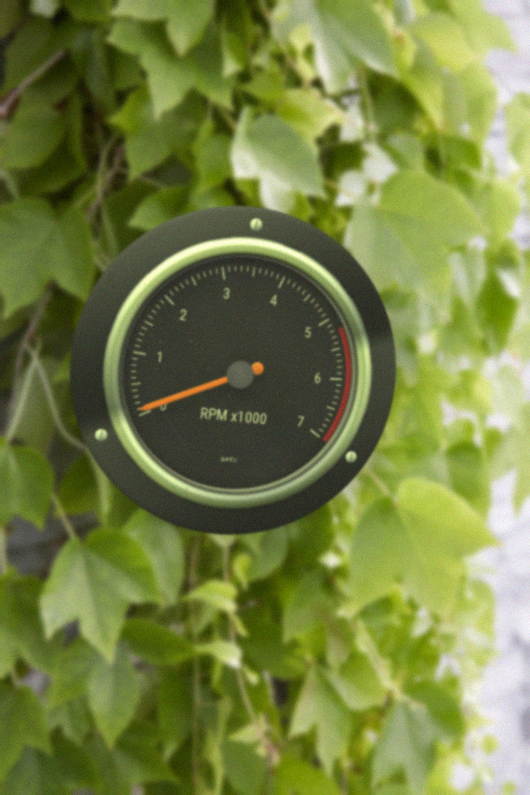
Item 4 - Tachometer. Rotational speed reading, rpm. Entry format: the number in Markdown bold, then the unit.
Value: **100** rpm
